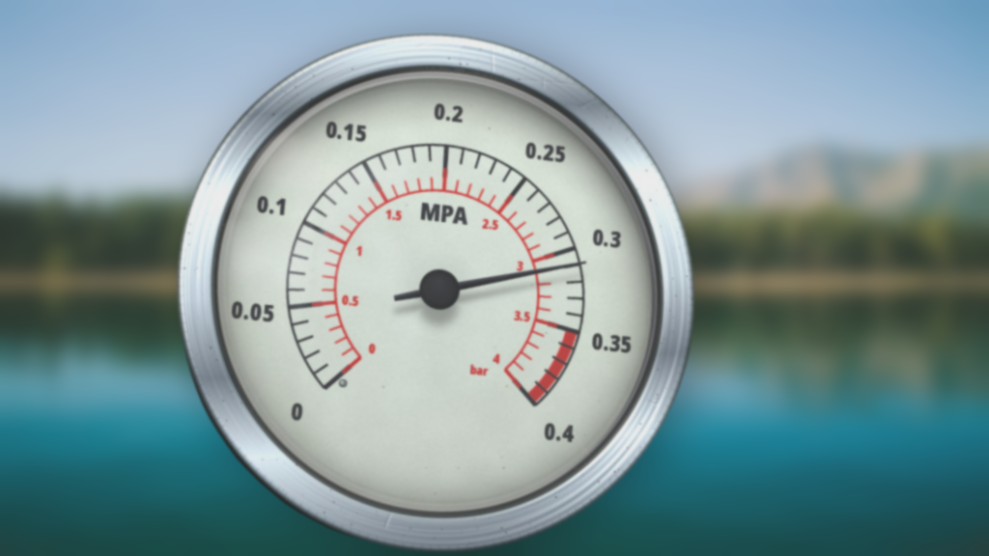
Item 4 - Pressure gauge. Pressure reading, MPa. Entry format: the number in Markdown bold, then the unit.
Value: **0.31** MPa
